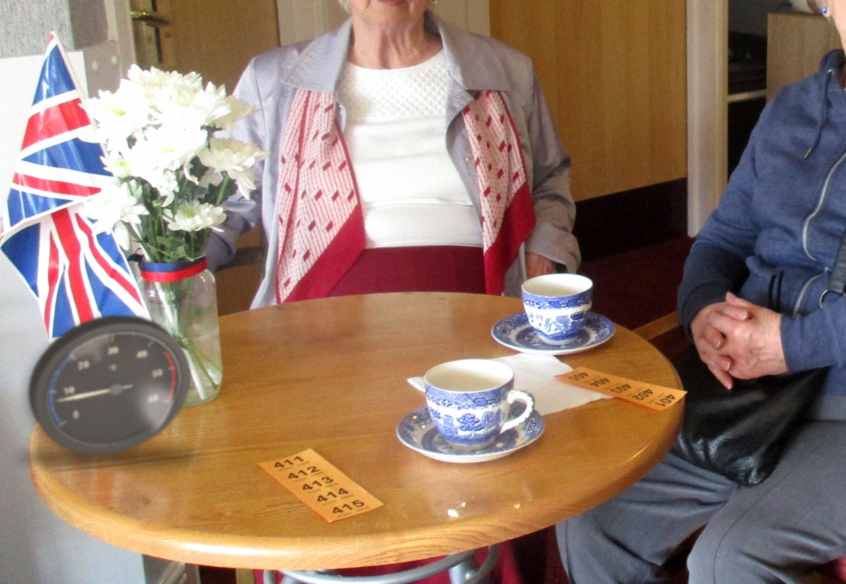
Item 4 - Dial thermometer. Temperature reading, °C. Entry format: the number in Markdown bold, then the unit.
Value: **7.5** °C
